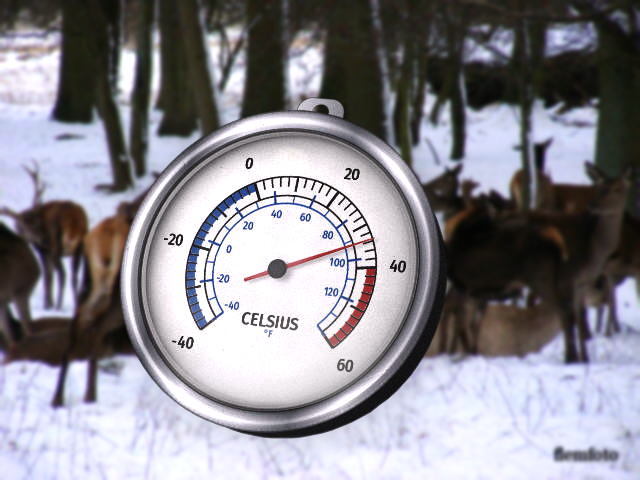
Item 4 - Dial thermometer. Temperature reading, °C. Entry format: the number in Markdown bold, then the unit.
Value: **34** °C
